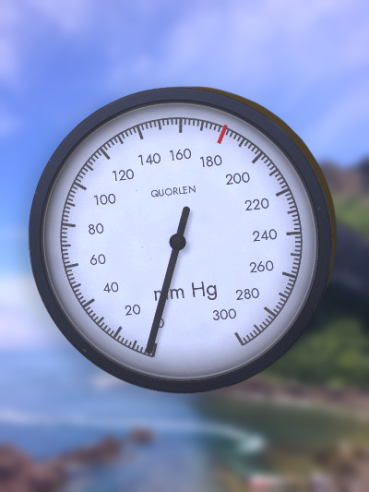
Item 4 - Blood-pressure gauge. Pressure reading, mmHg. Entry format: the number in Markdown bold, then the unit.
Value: **2** mmHg
